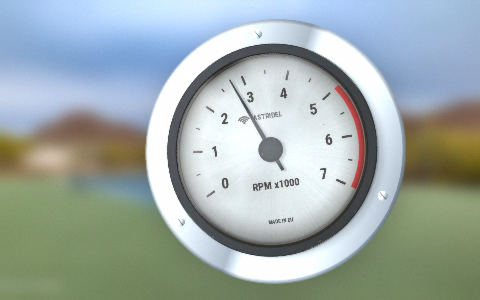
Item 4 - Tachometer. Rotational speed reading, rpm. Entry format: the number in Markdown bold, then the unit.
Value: **2750** rpm
